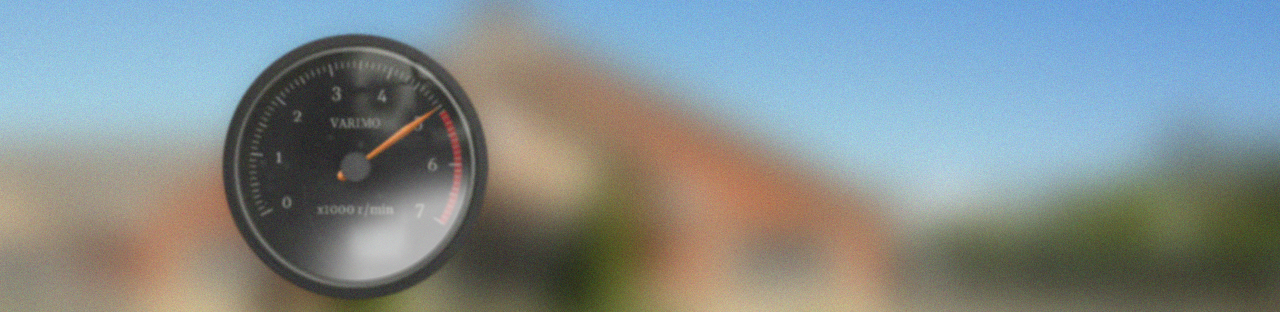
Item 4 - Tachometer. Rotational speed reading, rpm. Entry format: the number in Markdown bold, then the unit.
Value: **5000** rpm
